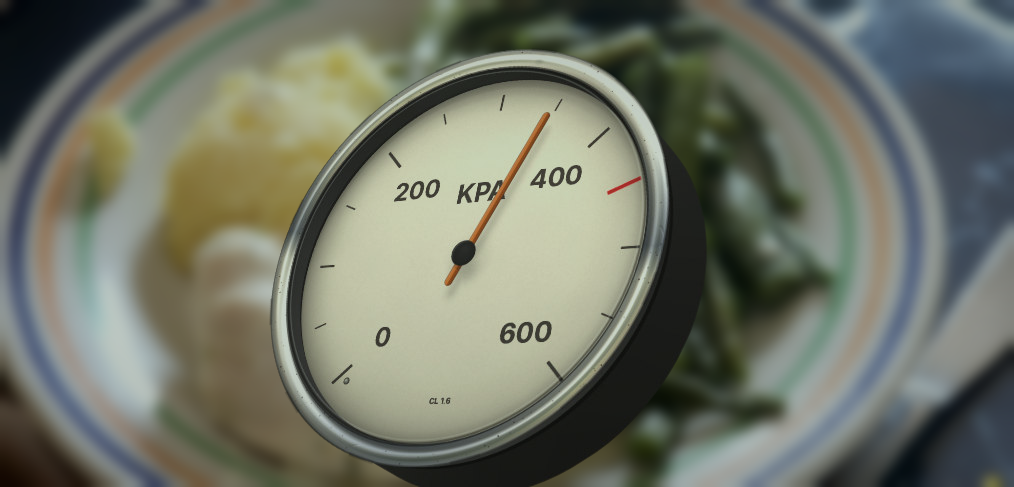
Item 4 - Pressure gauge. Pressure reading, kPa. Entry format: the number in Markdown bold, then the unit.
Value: **350** kPa
